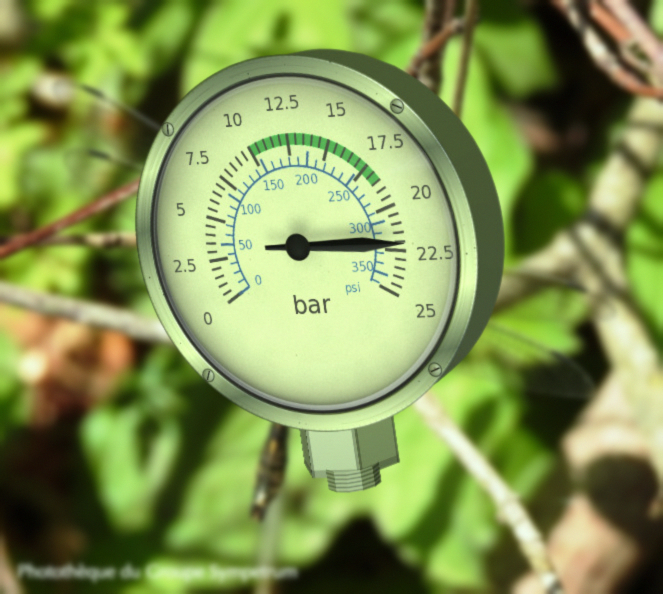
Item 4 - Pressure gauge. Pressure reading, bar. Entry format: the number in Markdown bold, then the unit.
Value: **22** bar
